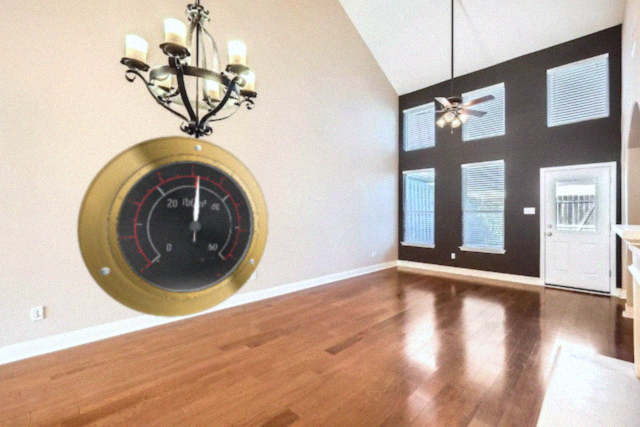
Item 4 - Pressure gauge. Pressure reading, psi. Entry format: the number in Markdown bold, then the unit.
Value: **30** psi
